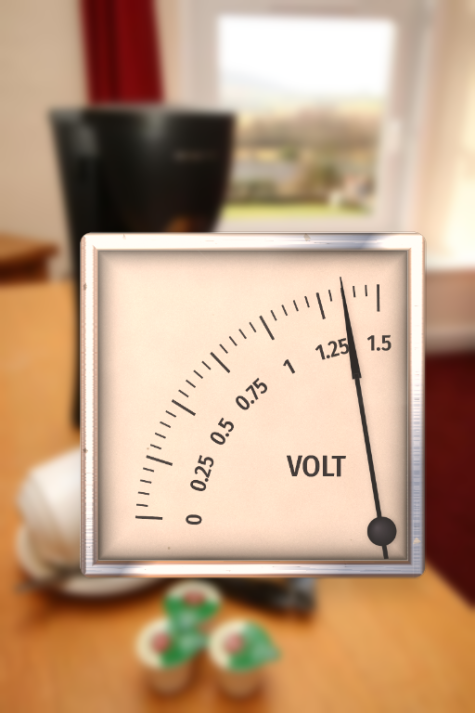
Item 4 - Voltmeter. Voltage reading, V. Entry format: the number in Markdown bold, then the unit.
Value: **1.35** V
